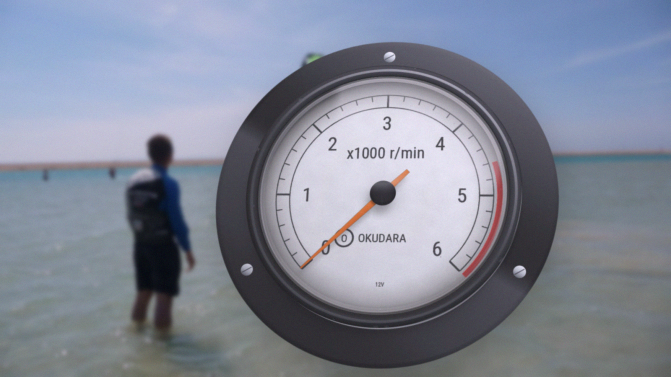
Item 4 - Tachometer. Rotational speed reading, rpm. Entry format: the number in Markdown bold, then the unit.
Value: **0** rpm
